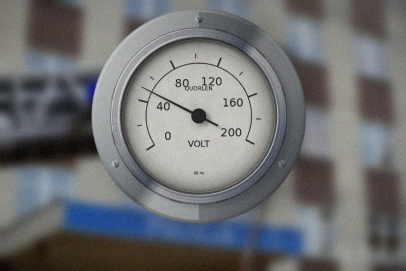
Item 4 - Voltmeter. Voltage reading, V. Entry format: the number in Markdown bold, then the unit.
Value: **50** V
